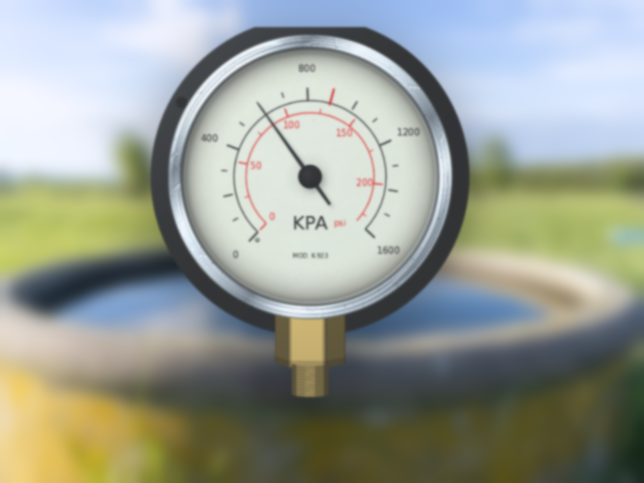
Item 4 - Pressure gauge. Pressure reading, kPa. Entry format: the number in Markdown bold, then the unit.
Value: **600** kPa
